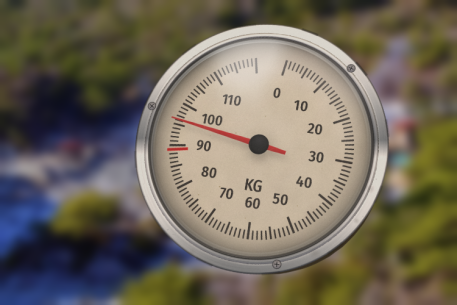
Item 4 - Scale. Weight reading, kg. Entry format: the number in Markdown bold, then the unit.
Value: **96** kg
